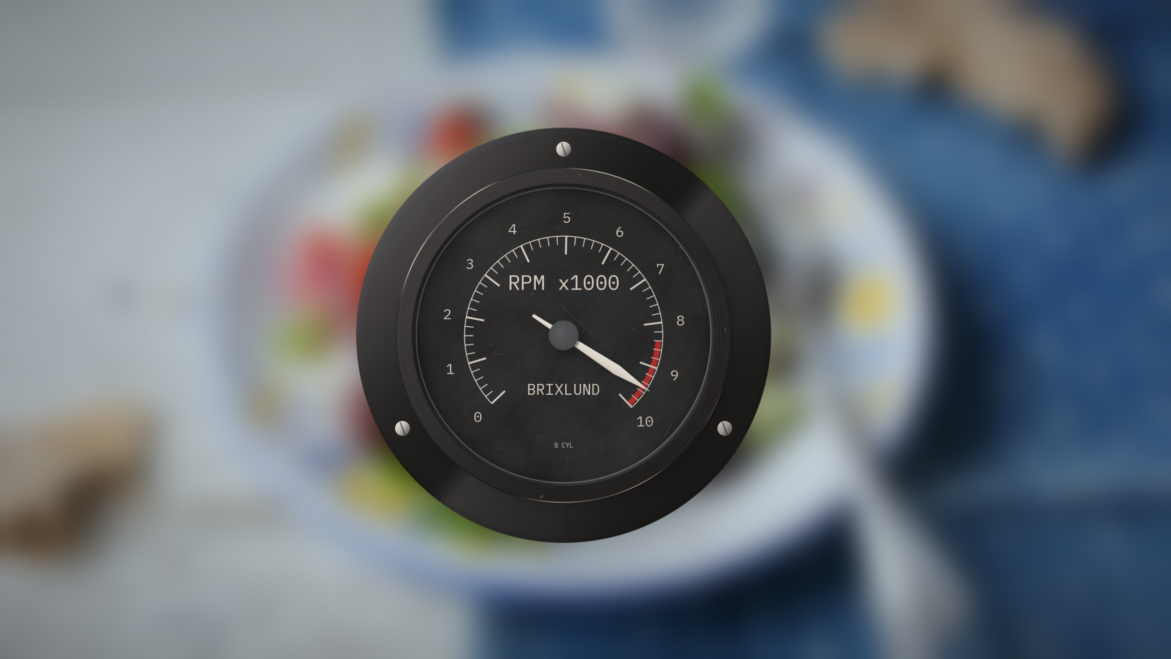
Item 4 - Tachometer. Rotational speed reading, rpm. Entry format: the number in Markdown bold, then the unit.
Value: **9500** rpm
